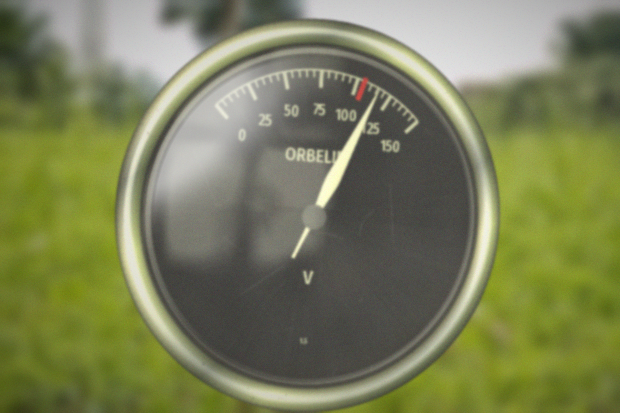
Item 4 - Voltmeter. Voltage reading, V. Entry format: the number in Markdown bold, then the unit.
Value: **115** V
